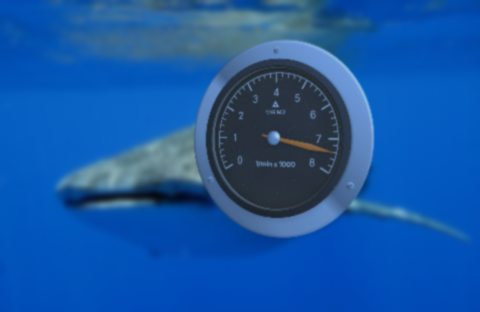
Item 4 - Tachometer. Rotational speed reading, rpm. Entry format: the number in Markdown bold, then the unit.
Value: **7400** rpm
